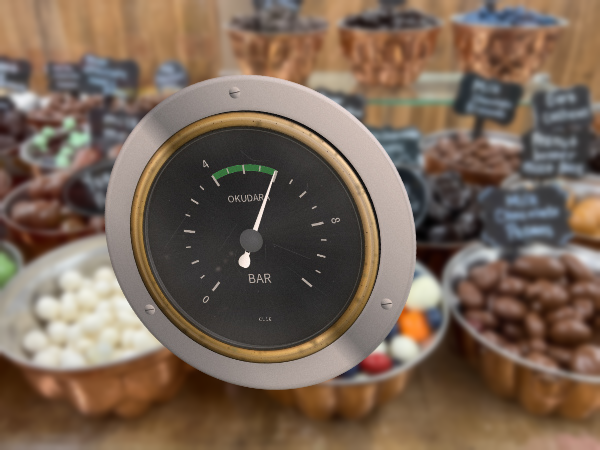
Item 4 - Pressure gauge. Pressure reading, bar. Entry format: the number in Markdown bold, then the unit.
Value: **6** bar
